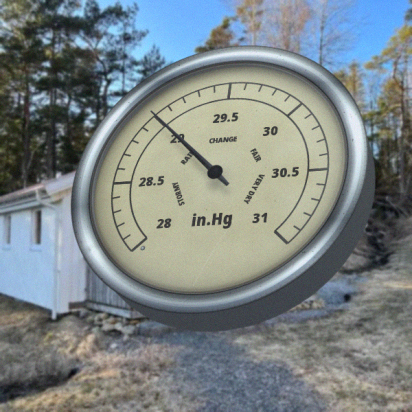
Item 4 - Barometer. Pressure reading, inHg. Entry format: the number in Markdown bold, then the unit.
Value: **29** inHg
